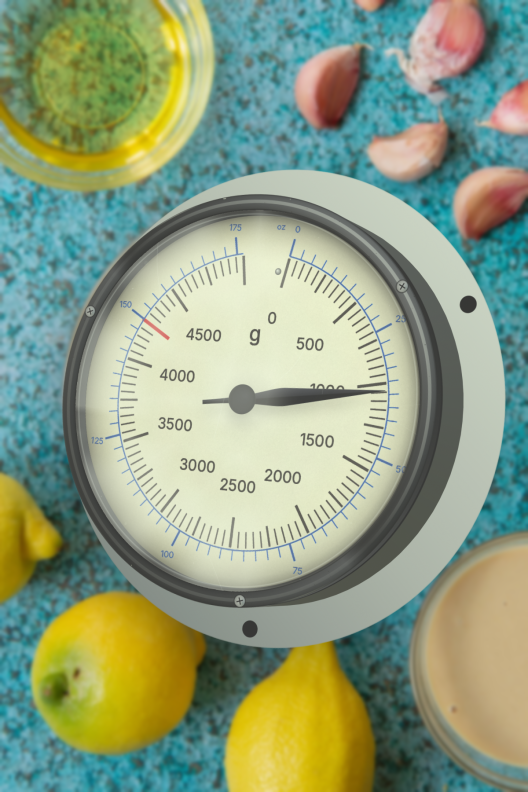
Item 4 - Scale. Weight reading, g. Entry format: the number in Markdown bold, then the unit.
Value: **1050** g
